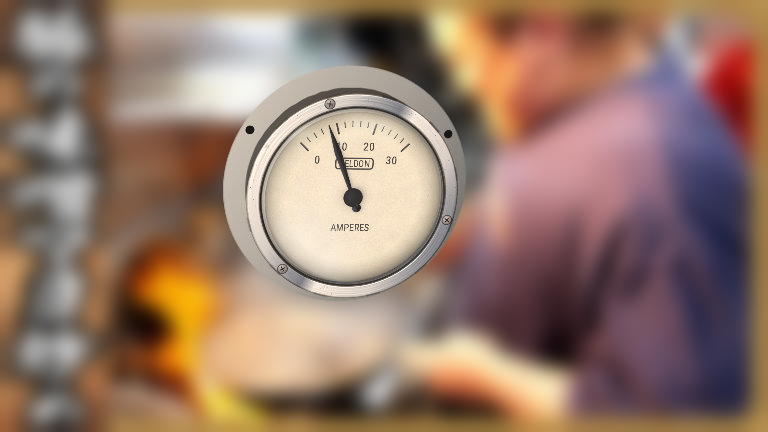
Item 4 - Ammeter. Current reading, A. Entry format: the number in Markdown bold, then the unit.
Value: **8** A
